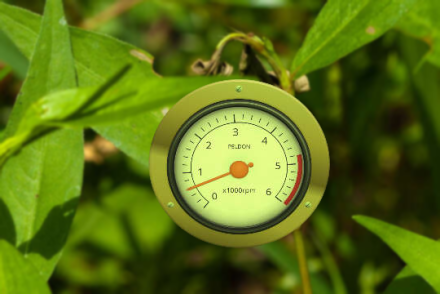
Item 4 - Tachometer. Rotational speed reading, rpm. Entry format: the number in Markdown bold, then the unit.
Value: **600** rpm
